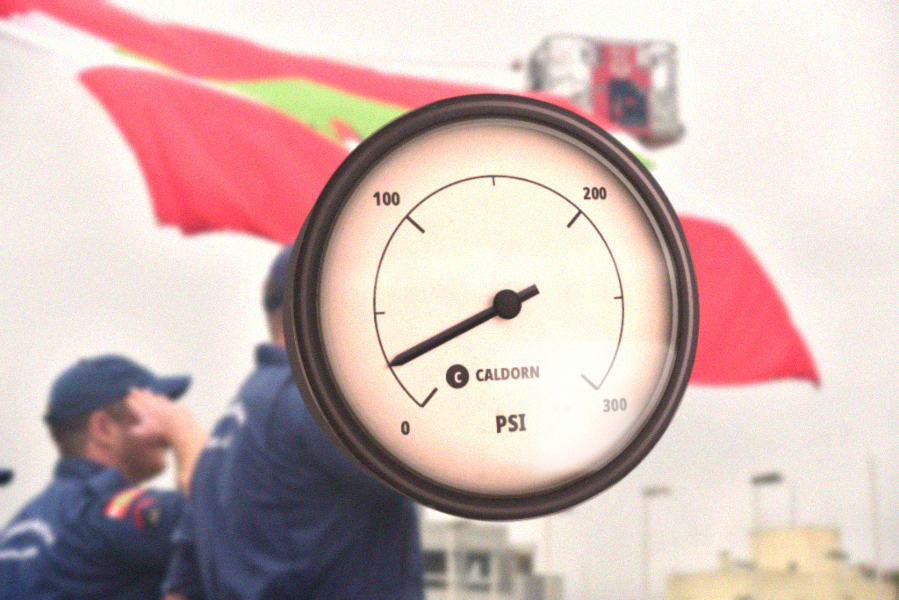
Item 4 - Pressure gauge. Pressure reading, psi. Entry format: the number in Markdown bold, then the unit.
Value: **25** psi
